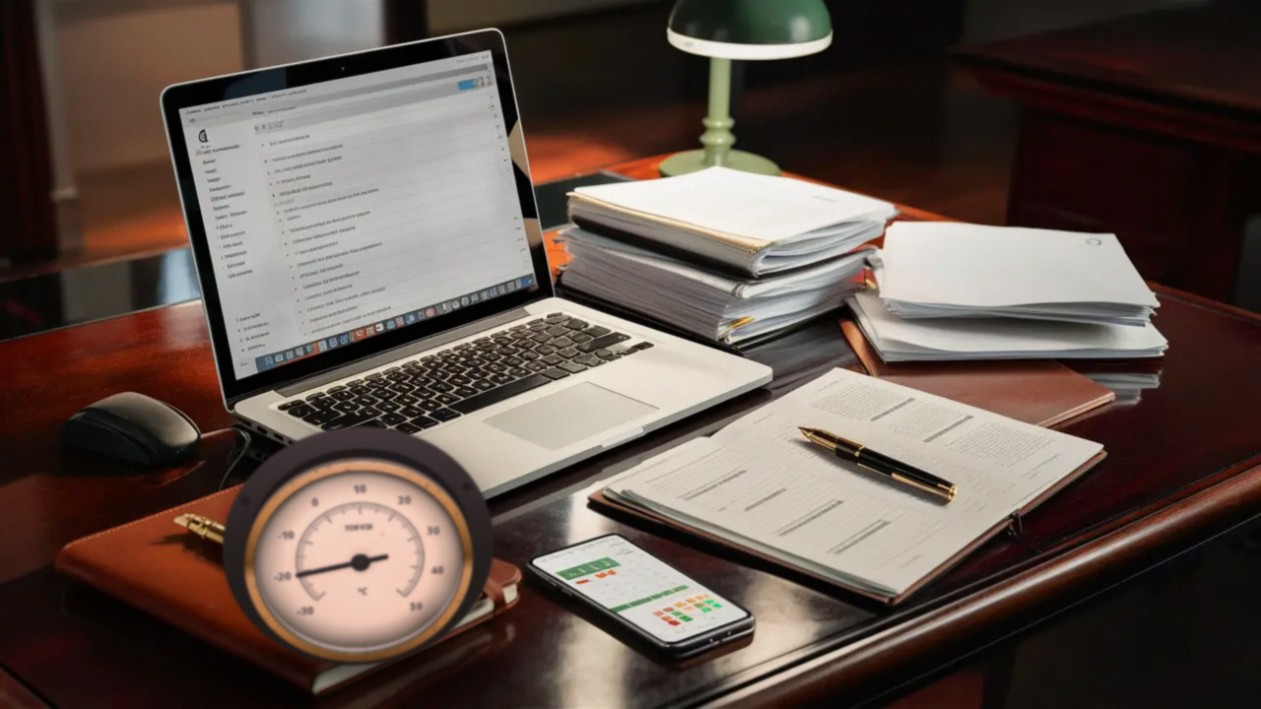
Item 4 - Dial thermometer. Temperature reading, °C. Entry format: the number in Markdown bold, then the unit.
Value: **-20** °C
